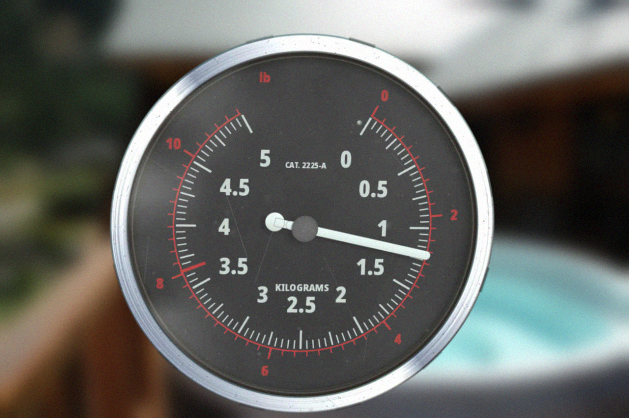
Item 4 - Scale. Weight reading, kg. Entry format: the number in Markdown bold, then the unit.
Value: **1.2** kg
